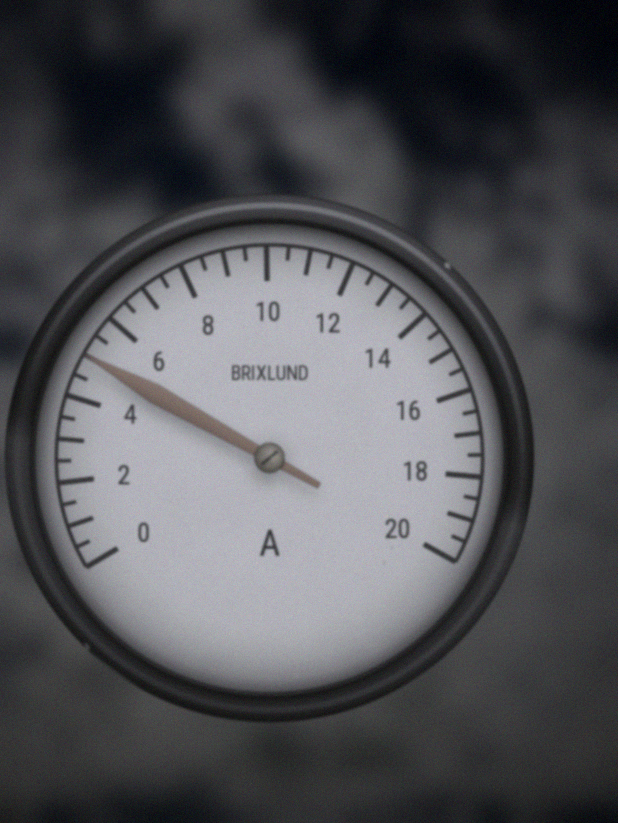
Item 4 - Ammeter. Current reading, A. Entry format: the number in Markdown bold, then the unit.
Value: **5** A
